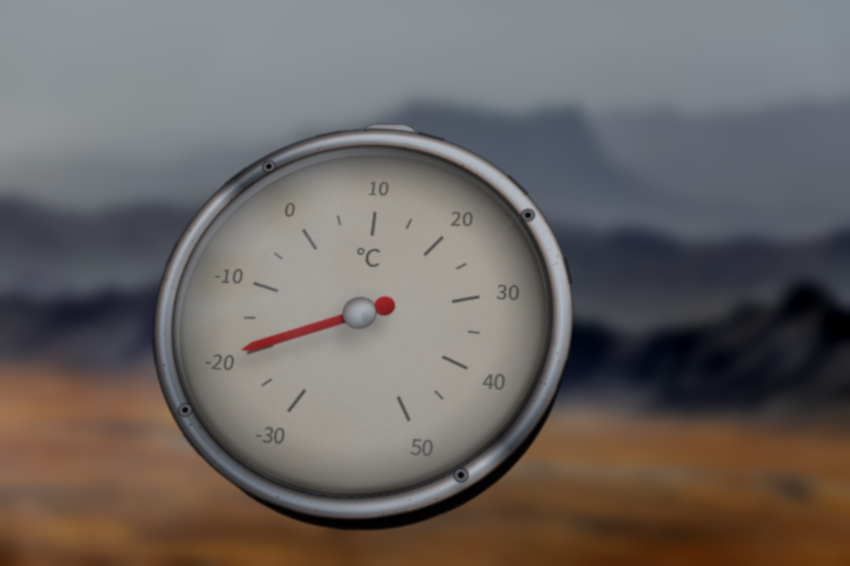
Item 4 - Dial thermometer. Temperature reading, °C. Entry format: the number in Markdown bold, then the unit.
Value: **-20** °C
